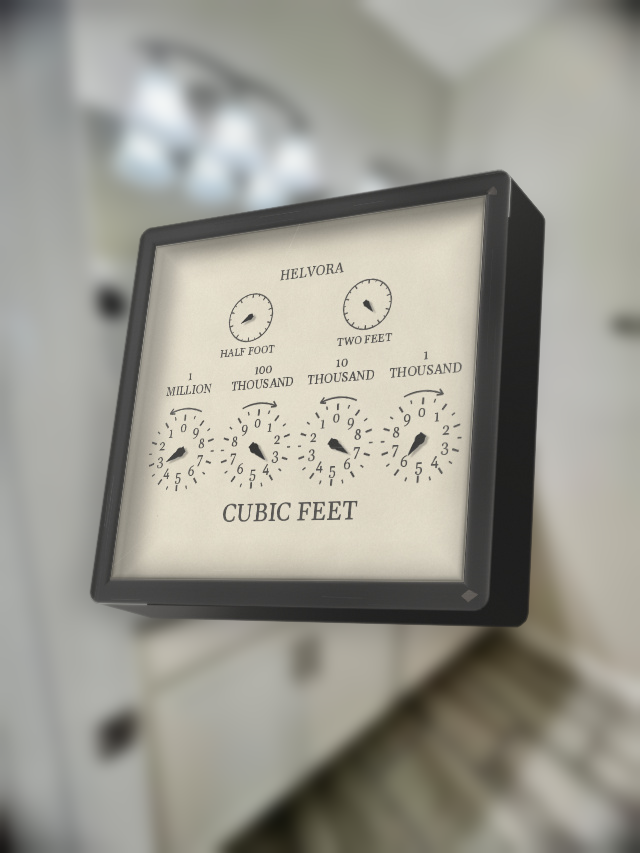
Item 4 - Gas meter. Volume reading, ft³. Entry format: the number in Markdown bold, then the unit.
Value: **336600** ft³
